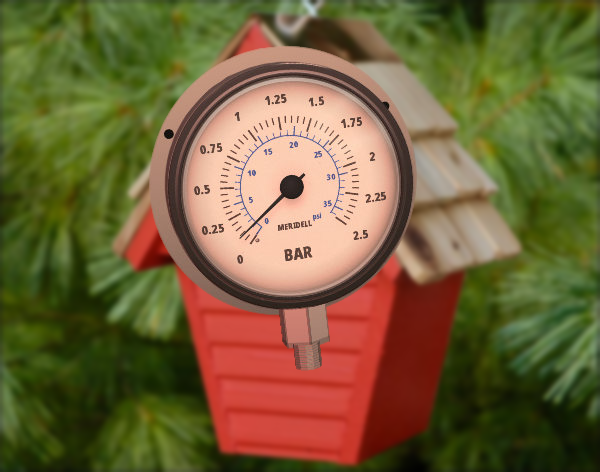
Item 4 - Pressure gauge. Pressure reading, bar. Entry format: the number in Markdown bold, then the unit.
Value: **0.1** bar
